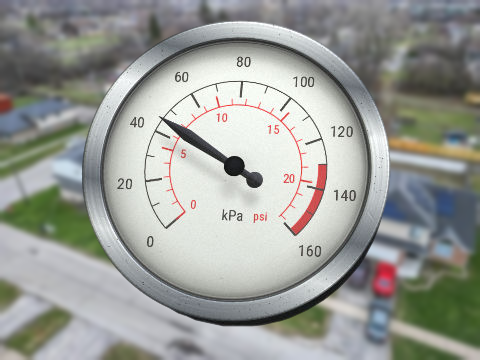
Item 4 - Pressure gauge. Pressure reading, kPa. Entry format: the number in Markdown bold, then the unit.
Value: **45** kPa
